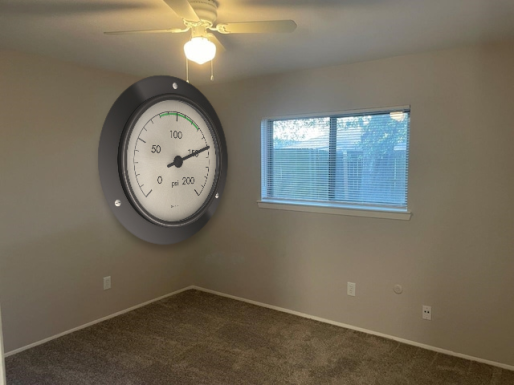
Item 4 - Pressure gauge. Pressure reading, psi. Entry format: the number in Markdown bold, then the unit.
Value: **150** psi
